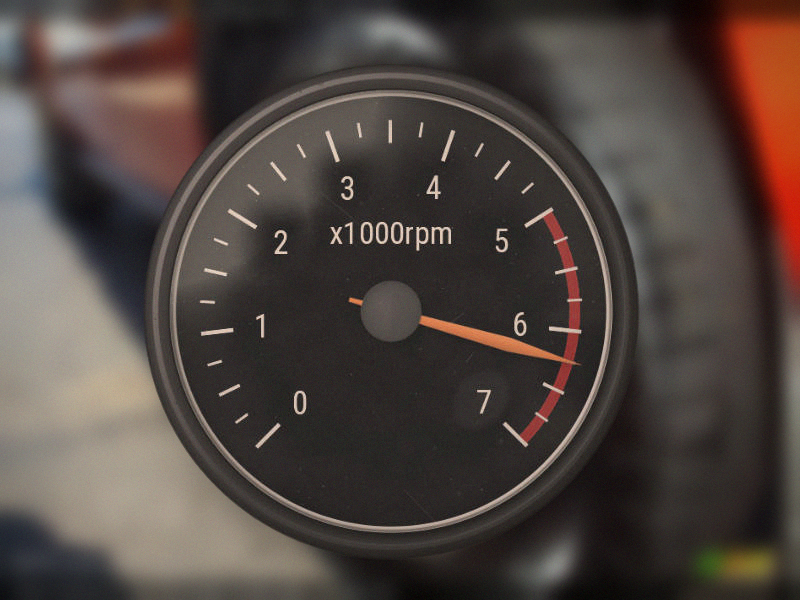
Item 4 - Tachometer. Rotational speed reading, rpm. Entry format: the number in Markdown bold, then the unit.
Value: **6250** rpm
